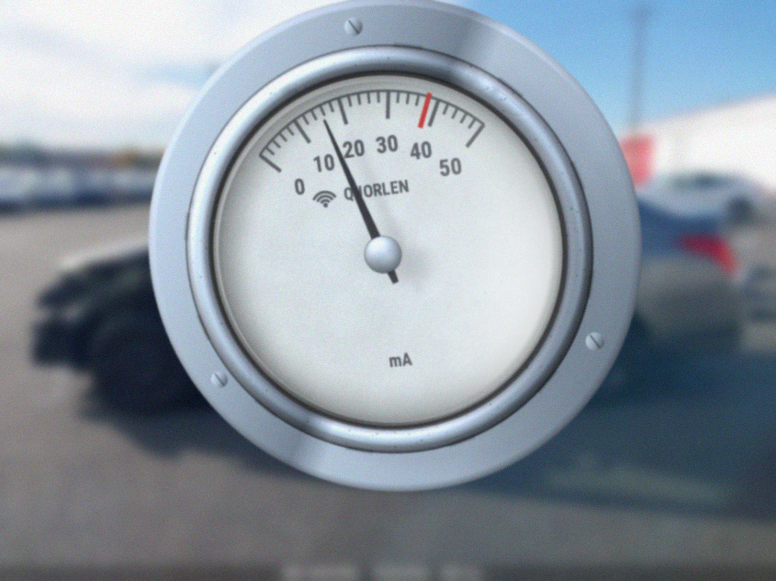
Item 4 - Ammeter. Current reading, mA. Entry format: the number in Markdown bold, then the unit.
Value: **16** mA
